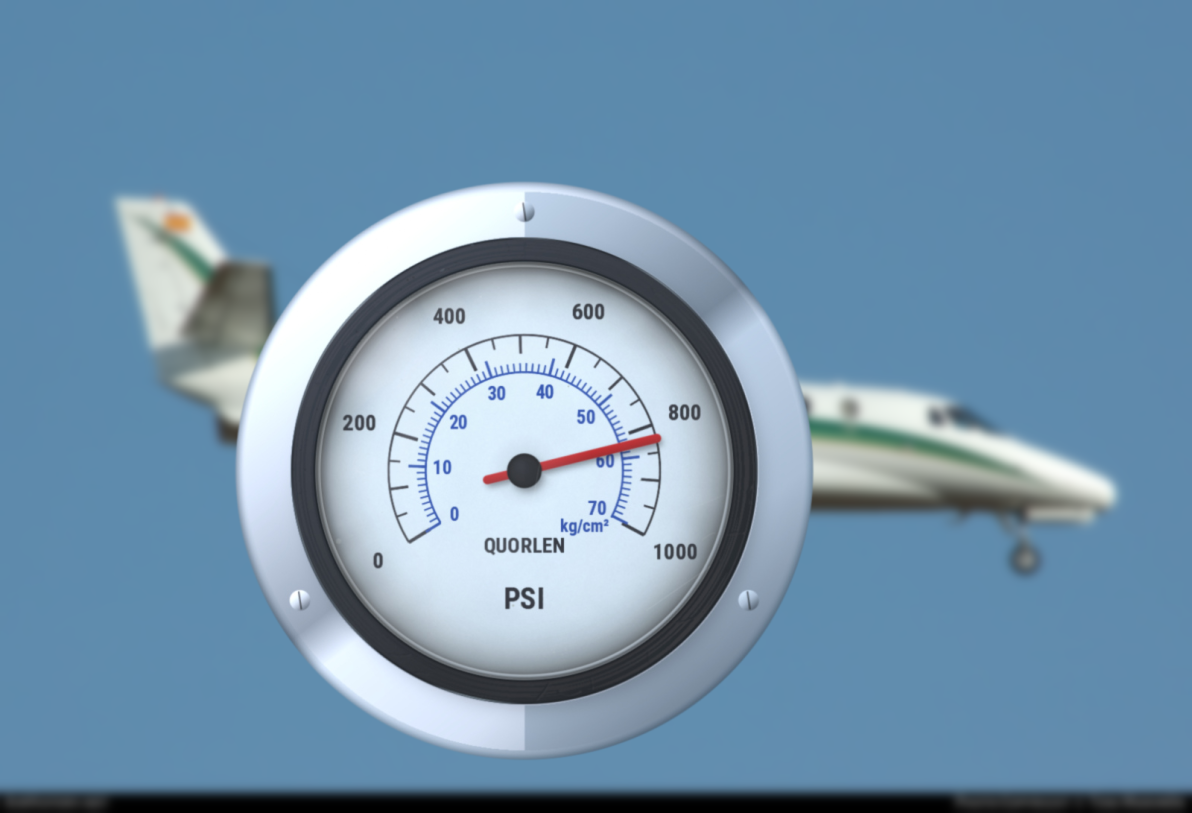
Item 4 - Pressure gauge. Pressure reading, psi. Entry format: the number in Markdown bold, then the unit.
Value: **825** psi
